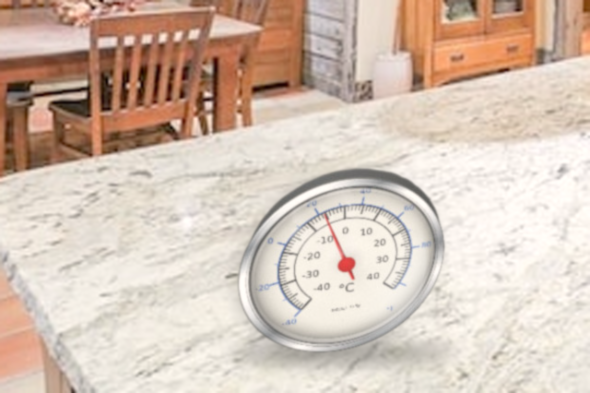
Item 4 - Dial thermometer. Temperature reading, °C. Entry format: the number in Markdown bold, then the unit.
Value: **-5** °C
